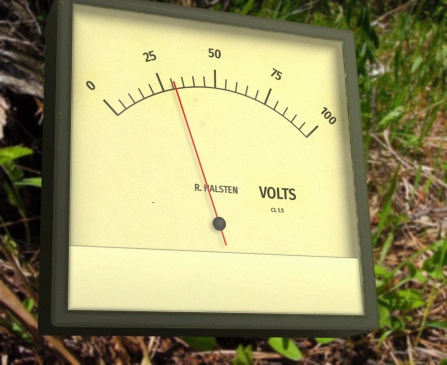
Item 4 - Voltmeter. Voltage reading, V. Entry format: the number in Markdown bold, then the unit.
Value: **30** V
